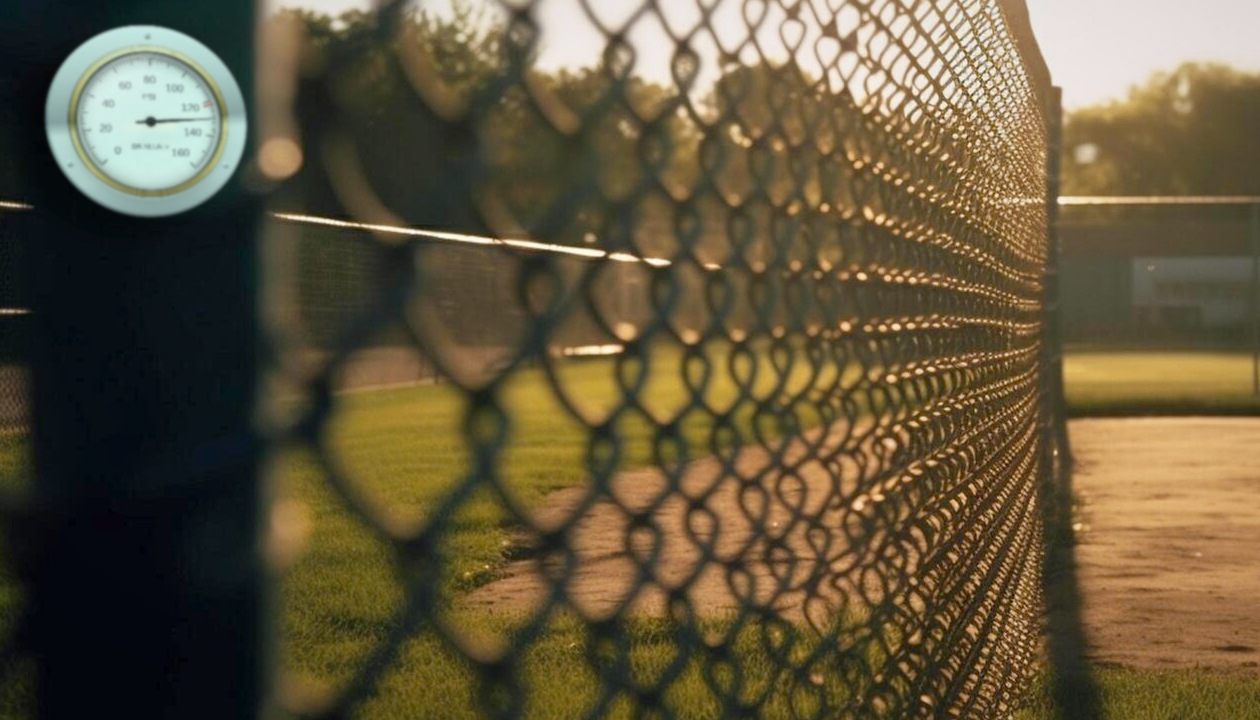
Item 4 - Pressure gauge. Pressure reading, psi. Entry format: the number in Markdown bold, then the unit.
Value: **130** psi
